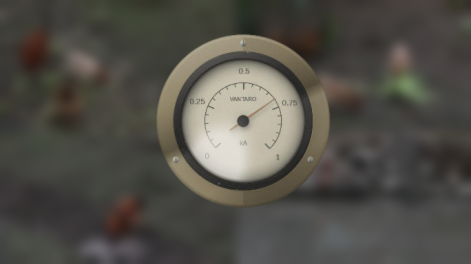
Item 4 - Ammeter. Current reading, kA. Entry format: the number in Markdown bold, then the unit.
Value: **0.7** kA
